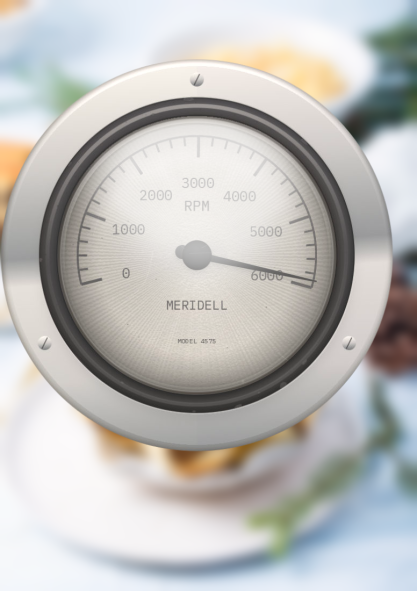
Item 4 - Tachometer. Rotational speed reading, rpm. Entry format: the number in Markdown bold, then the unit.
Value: **5900** rpm
